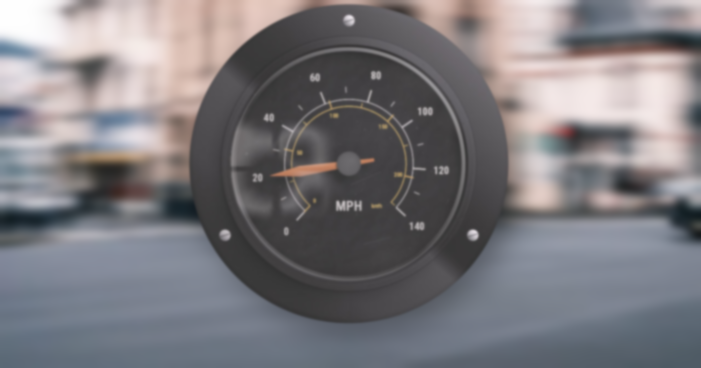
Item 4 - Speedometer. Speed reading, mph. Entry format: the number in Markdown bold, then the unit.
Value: **20** mph
